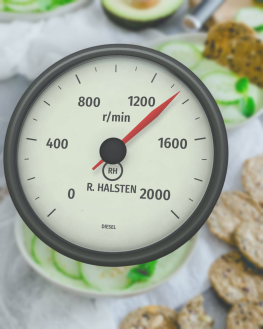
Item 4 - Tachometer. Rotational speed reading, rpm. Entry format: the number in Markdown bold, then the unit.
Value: **1350** rpm
